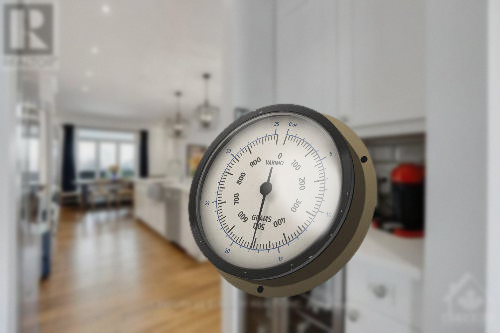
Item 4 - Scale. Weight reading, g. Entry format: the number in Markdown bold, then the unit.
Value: **500** g
